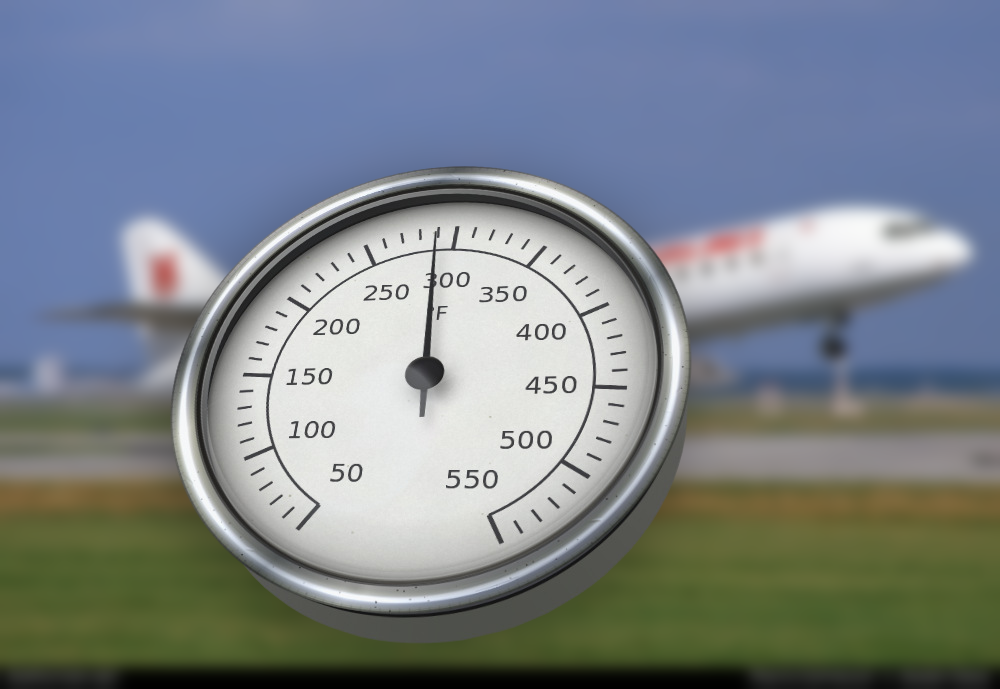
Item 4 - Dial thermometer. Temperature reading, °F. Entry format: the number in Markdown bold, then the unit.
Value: **290** °F
